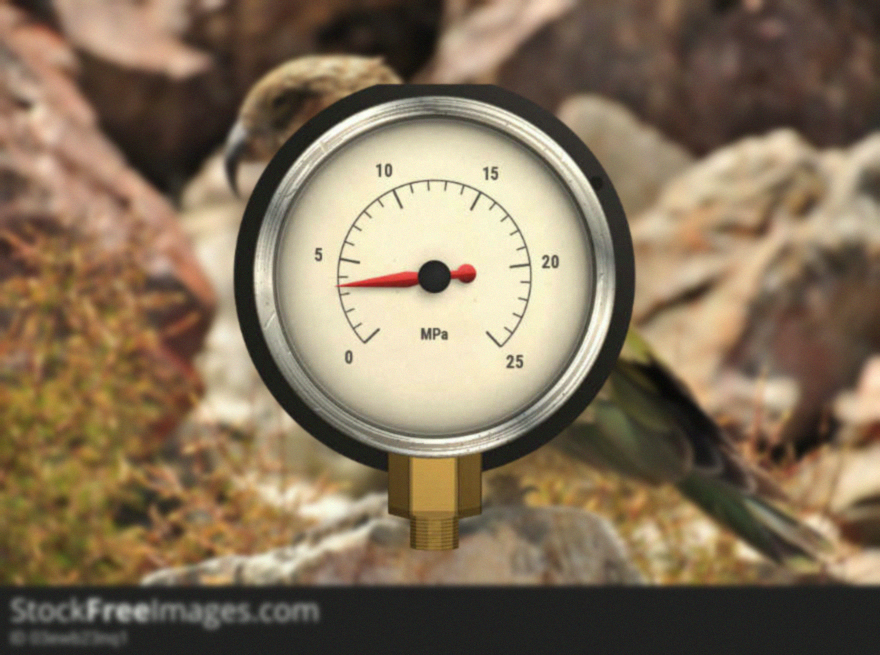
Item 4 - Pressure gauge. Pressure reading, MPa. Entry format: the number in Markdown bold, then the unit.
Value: **3.5** MPa
